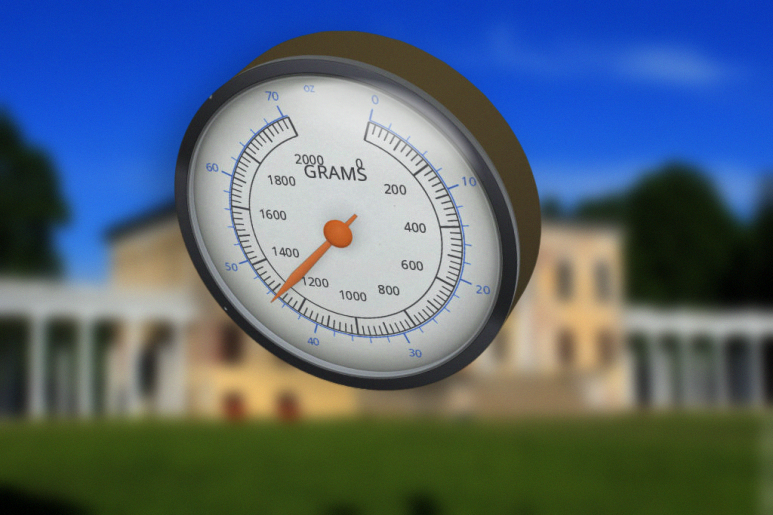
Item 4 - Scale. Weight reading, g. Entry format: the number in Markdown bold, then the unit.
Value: **1280** g
